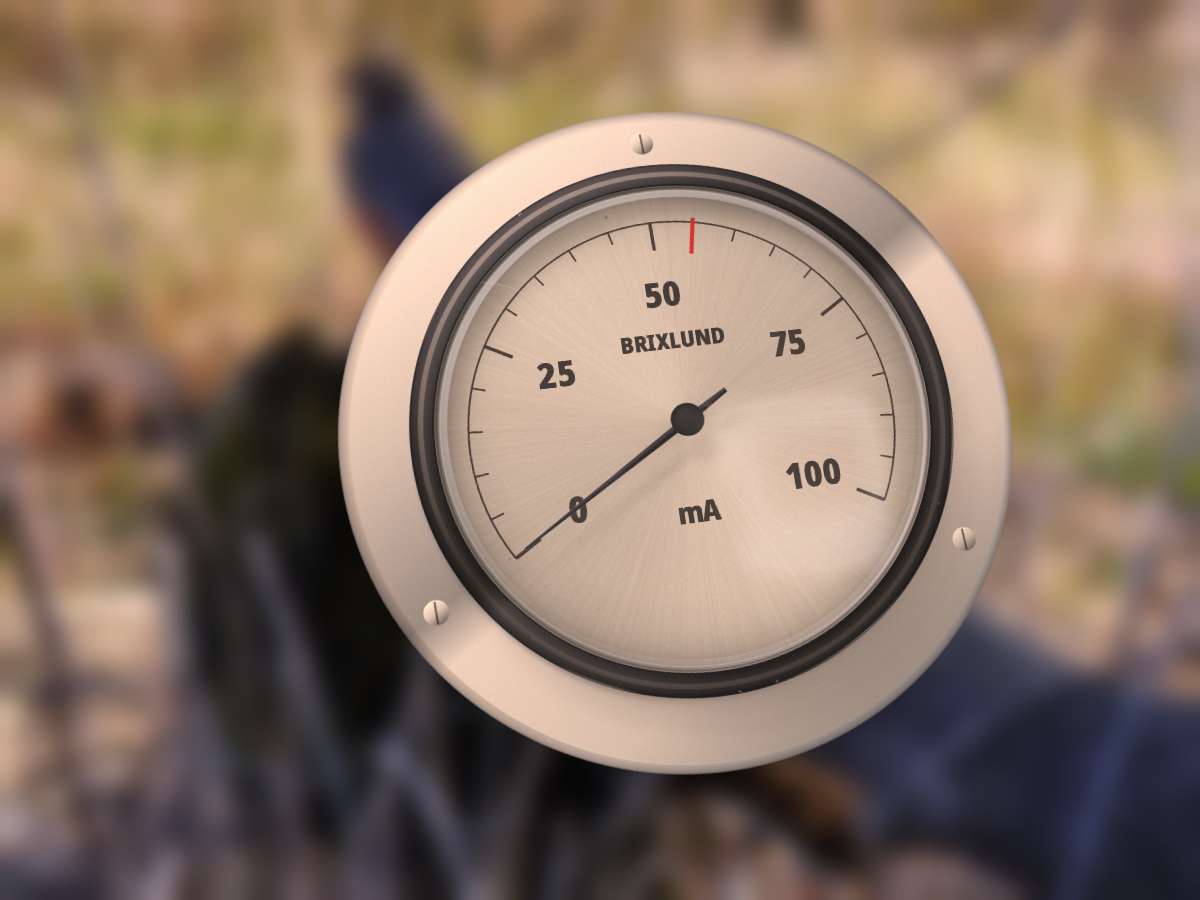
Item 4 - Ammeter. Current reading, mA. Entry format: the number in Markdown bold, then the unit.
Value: **0** mA
